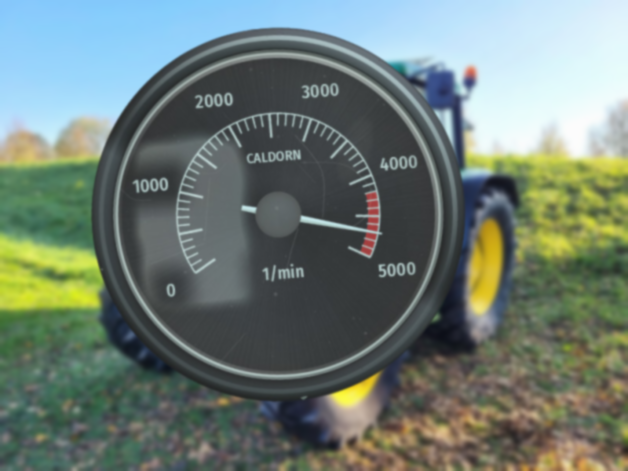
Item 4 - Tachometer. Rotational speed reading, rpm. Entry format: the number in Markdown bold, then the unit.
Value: **4700** rpm
